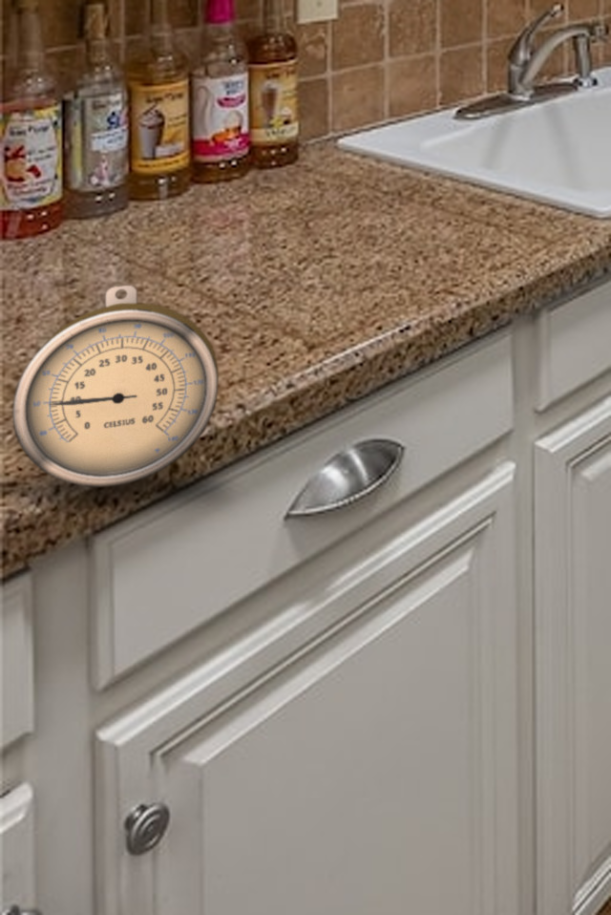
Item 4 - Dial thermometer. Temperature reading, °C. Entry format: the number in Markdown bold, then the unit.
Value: **10** °C
